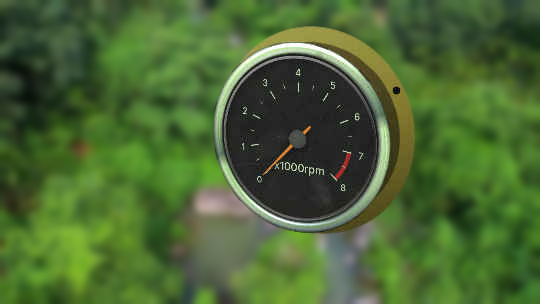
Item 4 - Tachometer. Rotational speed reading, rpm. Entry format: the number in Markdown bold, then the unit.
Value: **0** rpm
